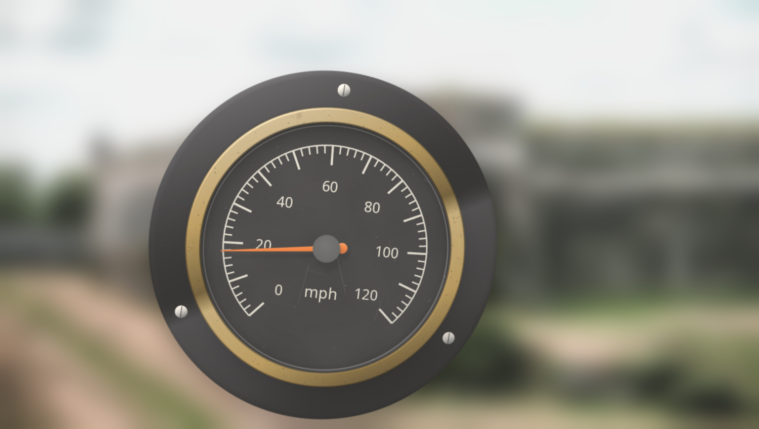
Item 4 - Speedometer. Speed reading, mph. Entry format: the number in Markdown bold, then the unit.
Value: **18** mph
